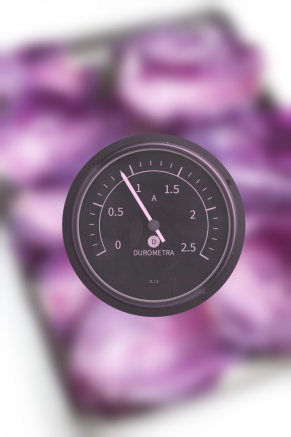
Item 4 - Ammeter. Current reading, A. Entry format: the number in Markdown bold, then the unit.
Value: **0.9** A
